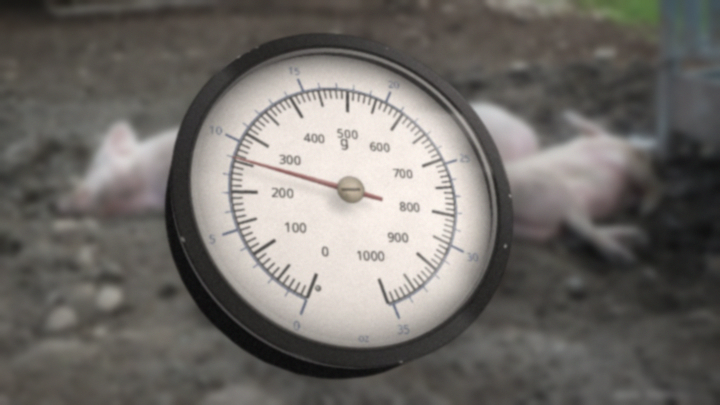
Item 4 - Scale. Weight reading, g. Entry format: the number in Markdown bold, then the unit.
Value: **250** g
